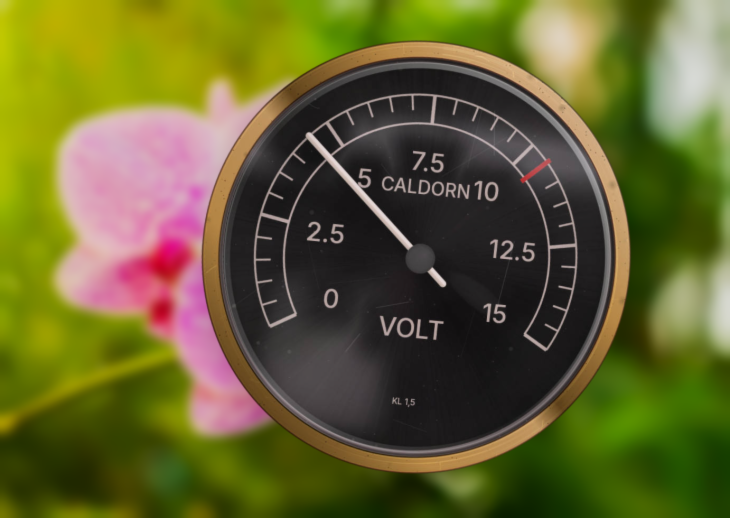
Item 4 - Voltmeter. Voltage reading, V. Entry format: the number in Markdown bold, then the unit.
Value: **4.5** V
